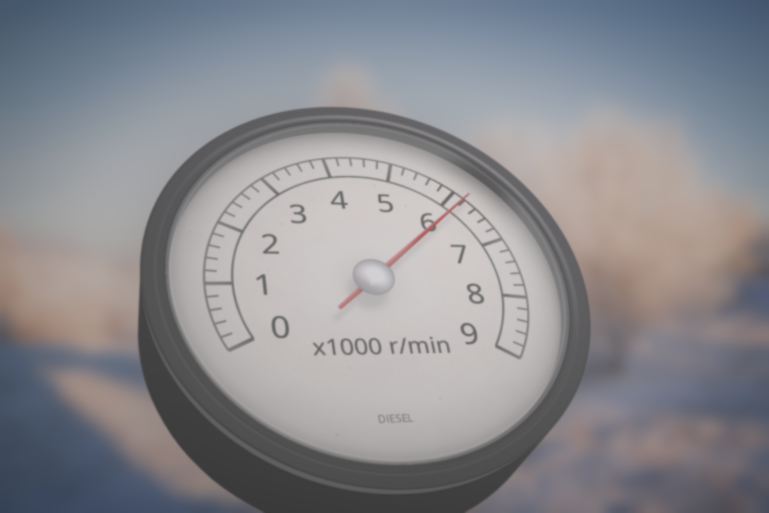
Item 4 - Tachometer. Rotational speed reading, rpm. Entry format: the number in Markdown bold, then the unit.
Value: **6200** rpm
